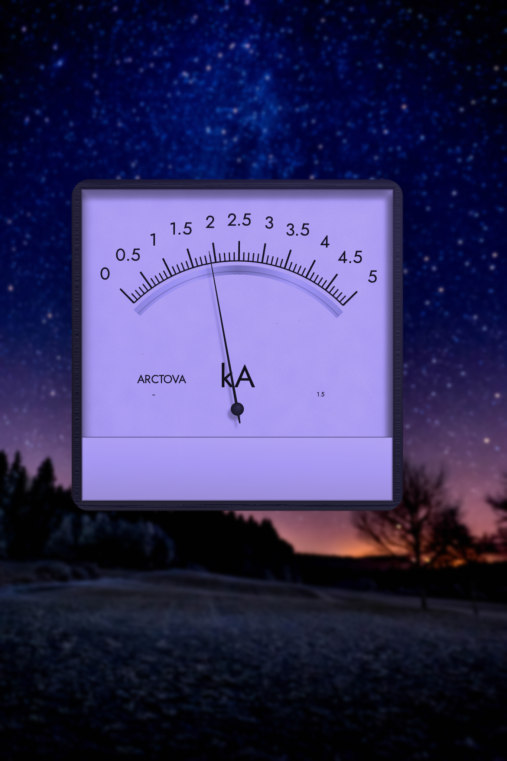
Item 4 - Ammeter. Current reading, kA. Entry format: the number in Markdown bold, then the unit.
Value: **1.9** kA
